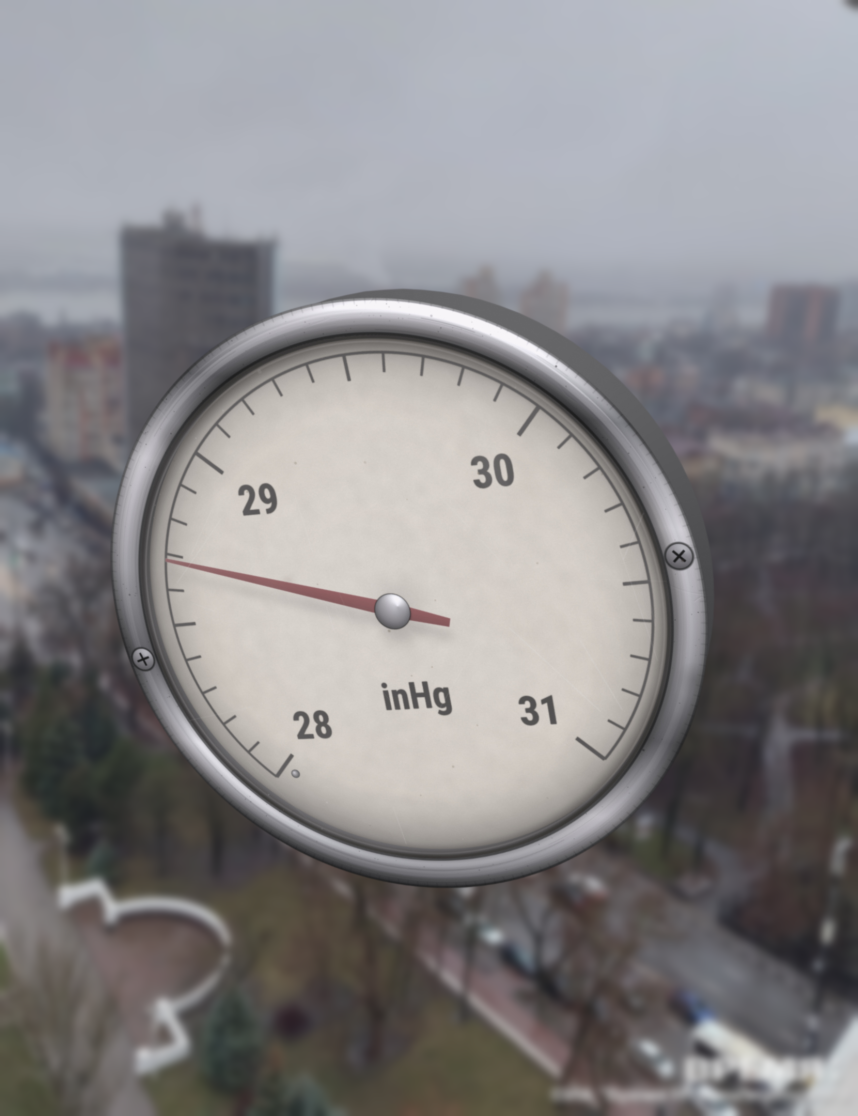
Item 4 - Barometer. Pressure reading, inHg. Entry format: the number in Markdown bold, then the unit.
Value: **28.7** inHg
